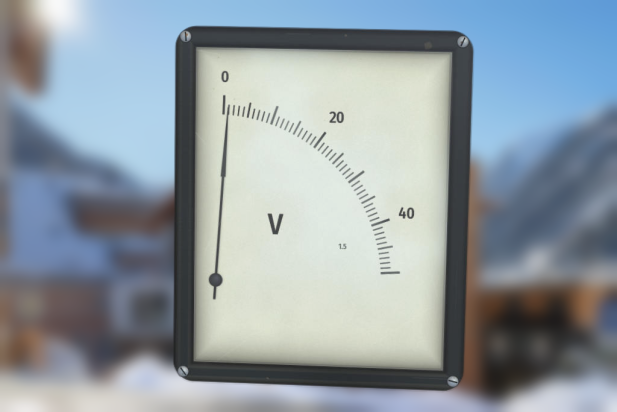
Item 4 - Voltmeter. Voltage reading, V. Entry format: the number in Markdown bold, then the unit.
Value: **1** V
